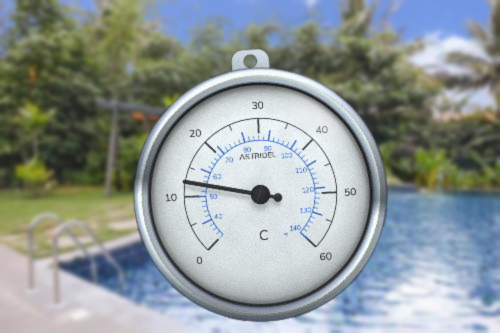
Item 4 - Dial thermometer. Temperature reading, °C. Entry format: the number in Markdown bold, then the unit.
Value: **12.5** °C
